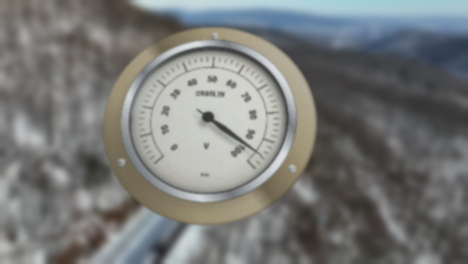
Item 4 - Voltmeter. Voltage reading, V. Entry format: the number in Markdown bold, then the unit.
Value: **96** V
